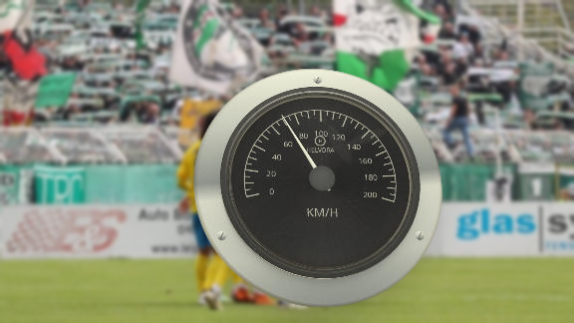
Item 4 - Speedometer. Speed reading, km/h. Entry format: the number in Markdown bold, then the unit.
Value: **70** km/h
